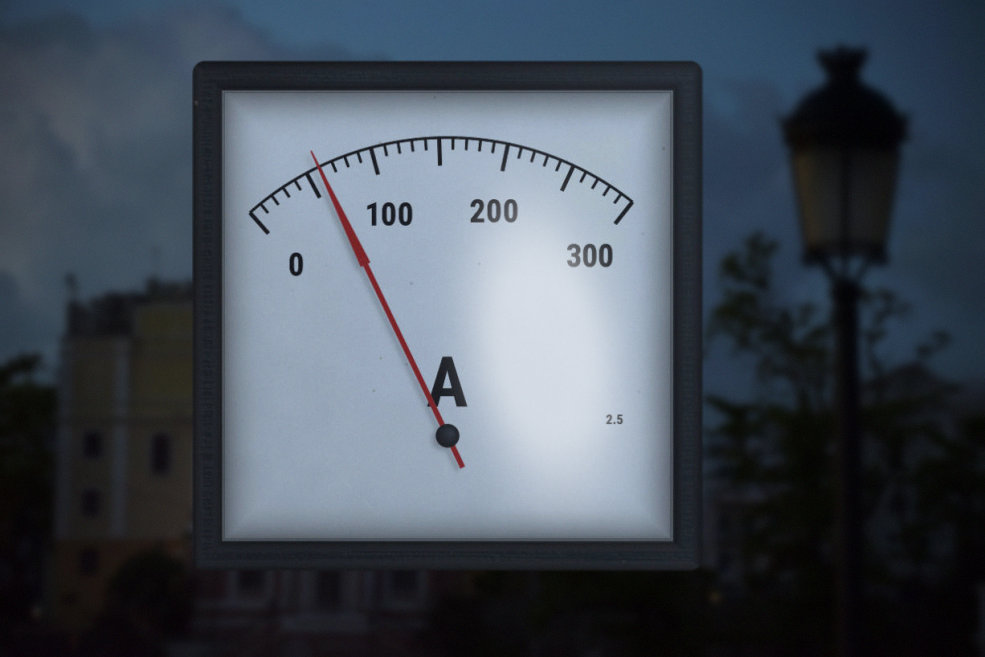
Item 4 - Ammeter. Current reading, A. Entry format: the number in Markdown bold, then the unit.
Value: **60** A
